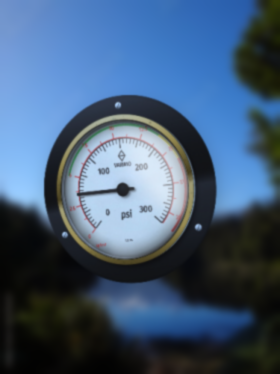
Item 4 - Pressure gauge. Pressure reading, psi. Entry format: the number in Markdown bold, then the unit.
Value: **50** psi
